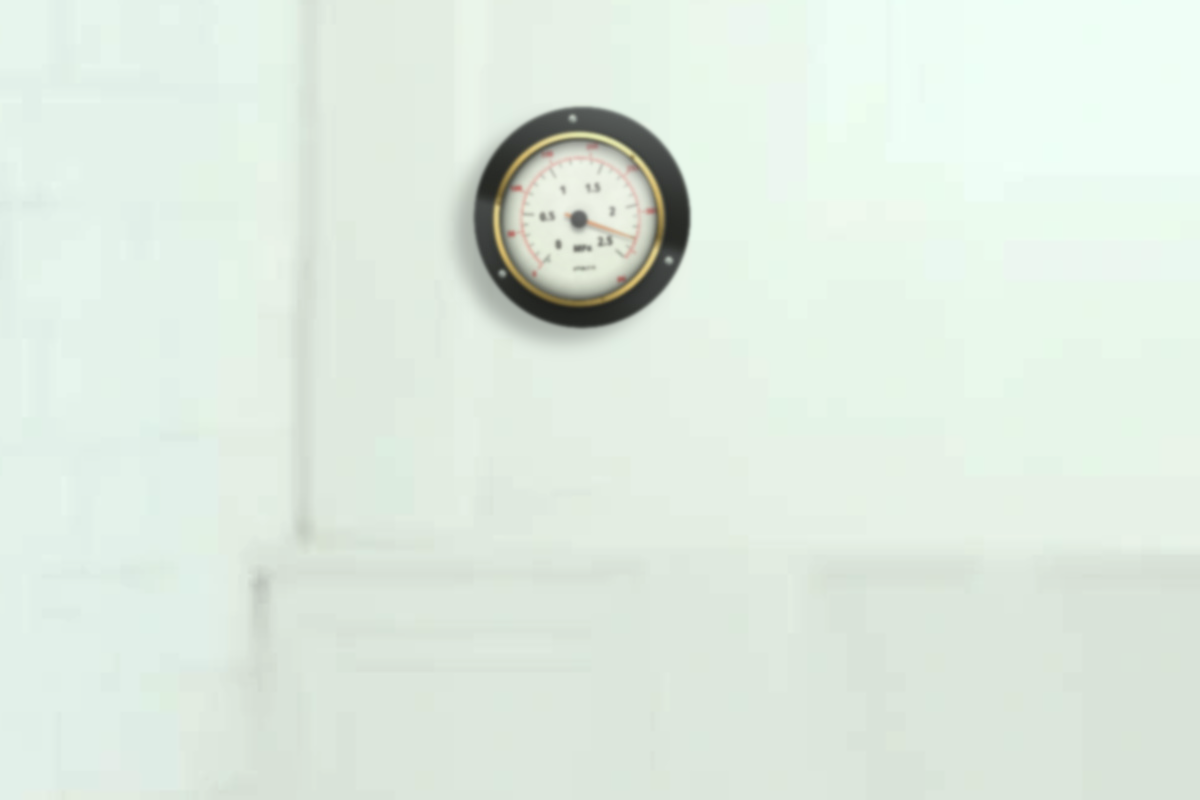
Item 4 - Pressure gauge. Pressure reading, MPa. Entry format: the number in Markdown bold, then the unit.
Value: **2.3** MPa
